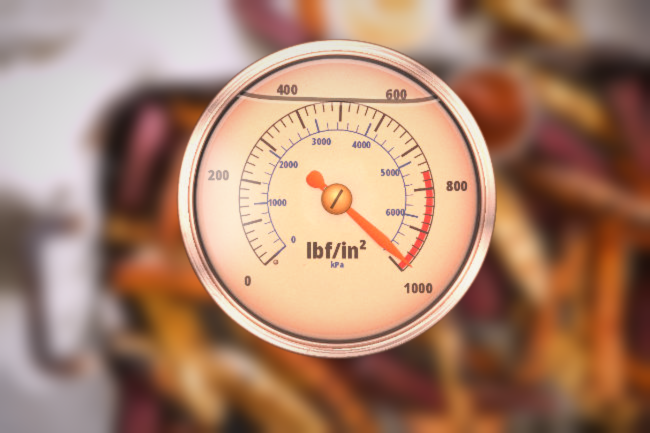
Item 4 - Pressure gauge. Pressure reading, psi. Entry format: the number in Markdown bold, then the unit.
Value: **980** psi
